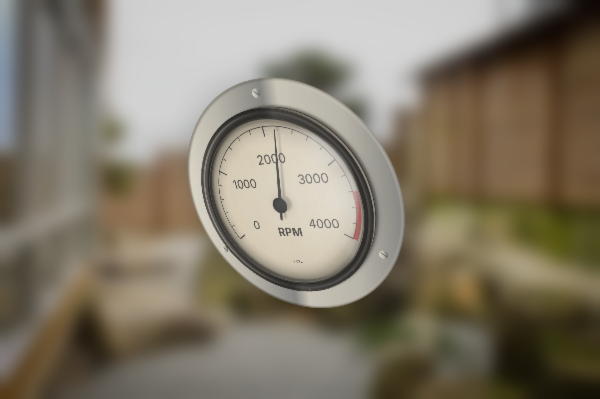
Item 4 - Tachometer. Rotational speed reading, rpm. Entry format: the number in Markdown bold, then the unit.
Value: **2200** rpm
